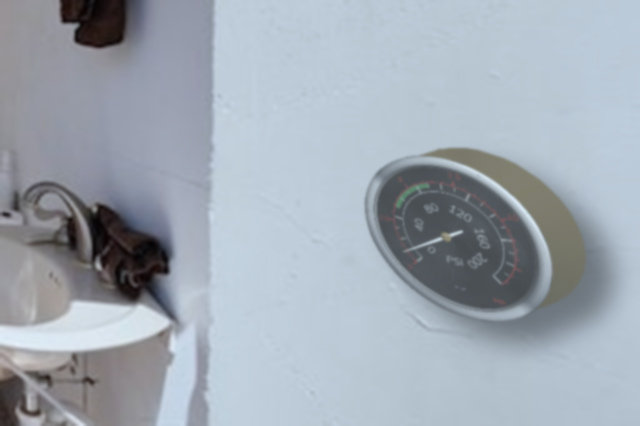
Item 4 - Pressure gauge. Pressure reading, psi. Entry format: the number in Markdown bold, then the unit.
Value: **10** psi
